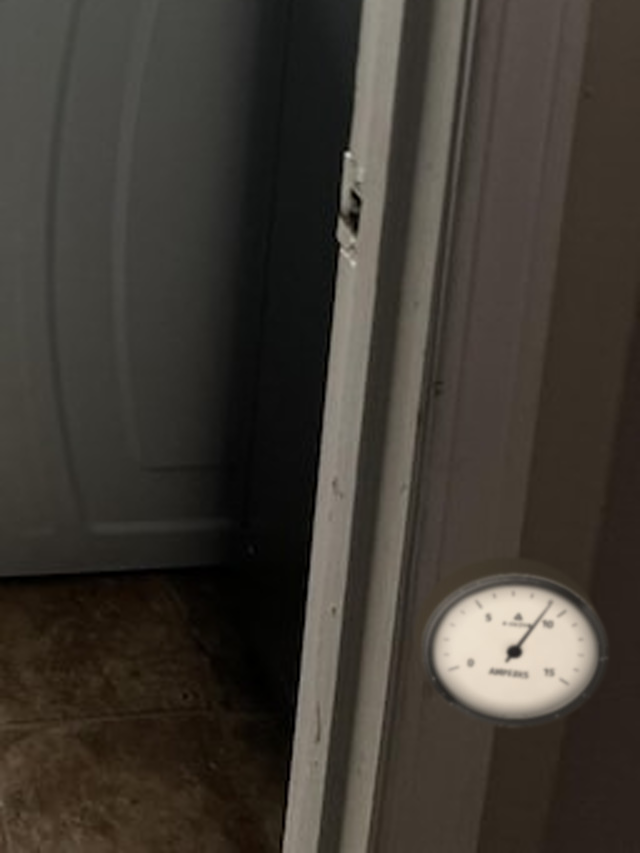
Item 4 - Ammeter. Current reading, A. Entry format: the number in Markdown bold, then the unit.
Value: **9** A
